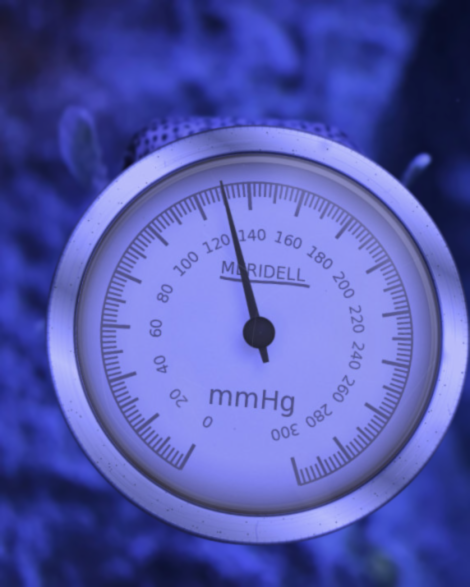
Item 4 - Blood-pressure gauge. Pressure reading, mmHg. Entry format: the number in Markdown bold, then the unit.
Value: **130** mmHg
